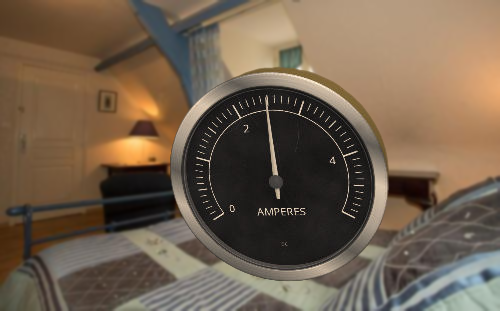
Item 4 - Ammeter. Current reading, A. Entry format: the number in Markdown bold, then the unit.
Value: **2.5** A
